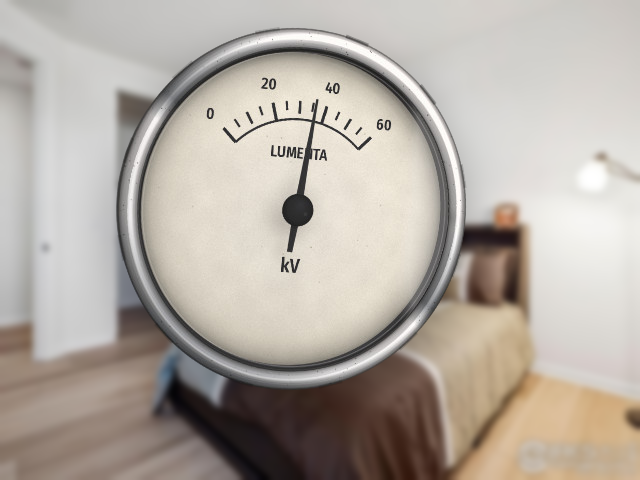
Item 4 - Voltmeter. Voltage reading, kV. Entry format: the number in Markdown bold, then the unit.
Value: **35** kV
